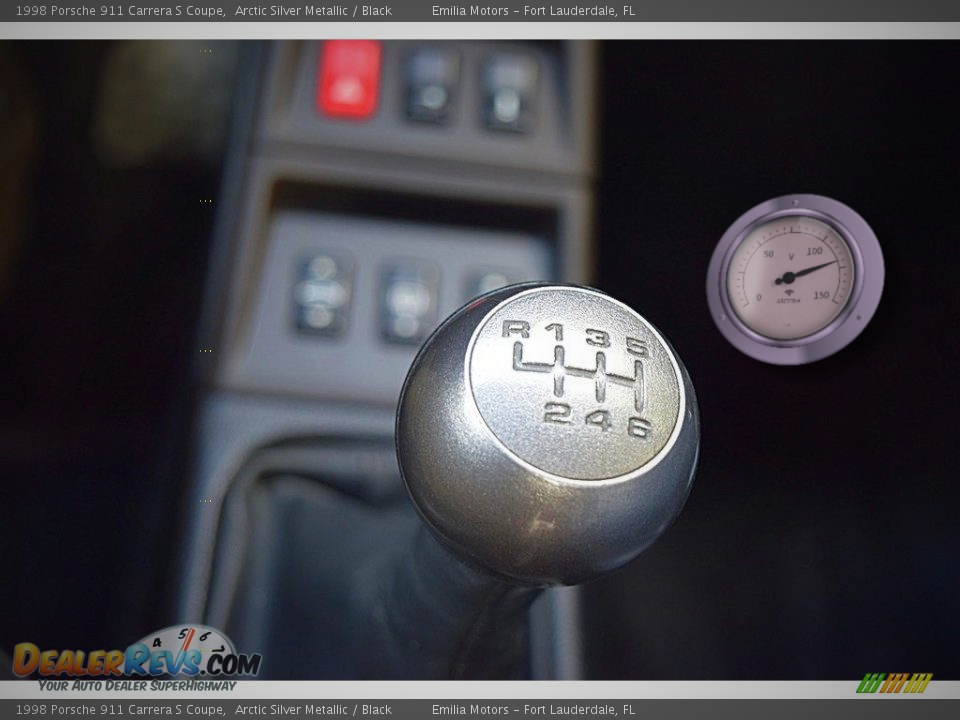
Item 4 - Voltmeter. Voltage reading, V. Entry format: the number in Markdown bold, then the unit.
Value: **120** V
